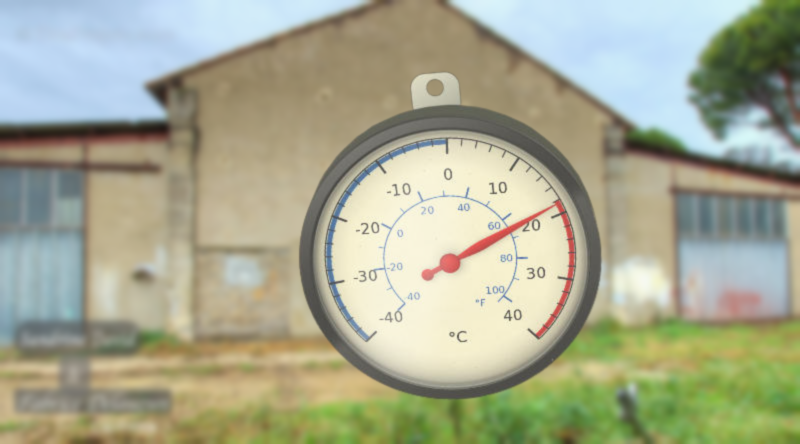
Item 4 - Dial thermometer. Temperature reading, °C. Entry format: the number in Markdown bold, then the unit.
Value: **18** °C
